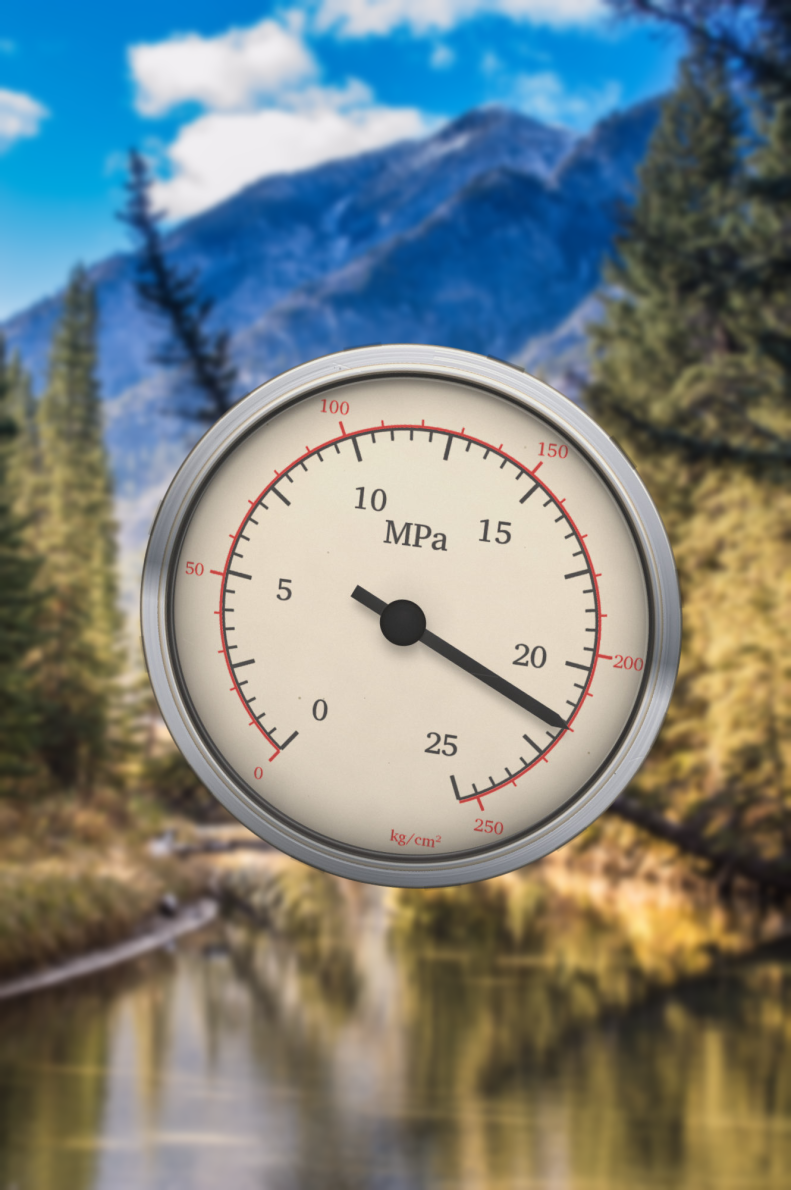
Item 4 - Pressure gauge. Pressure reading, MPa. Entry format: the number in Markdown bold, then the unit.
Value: **21.5** MPa
